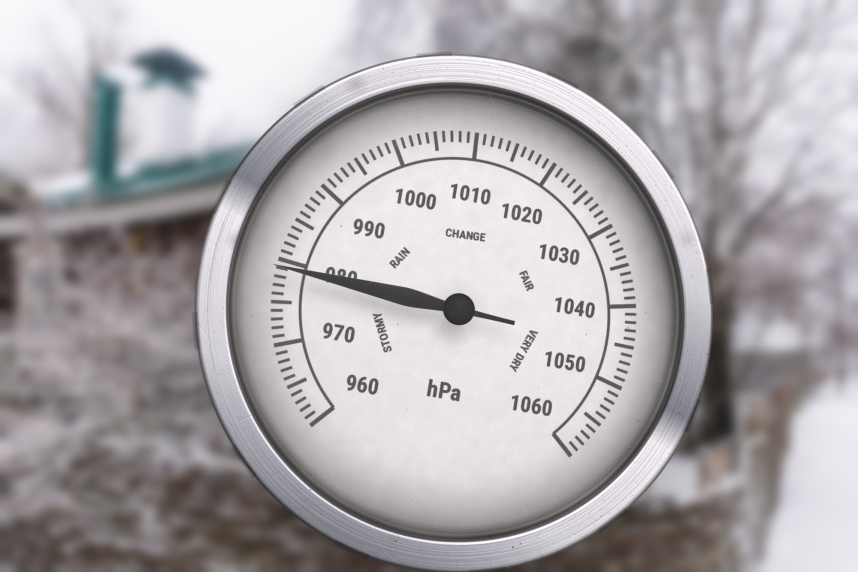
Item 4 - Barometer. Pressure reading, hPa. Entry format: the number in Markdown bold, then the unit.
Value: **979** hPa
